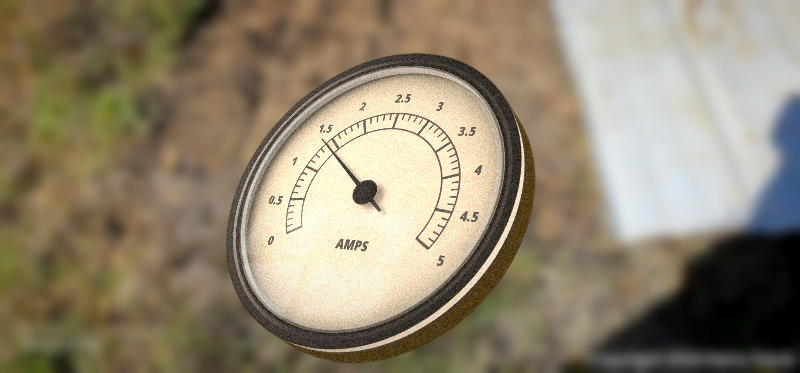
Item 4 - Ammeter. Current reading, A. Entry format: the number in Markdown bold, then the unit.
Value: **1.4** A
